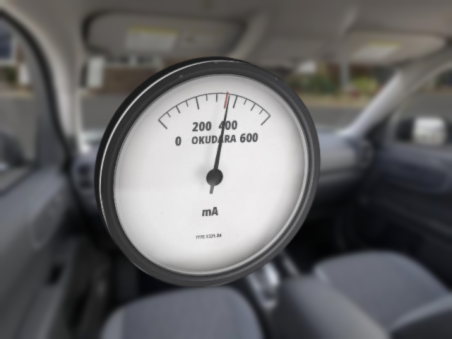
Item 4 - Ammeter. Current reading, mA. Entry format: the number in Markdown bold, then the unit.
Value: **350** mA
